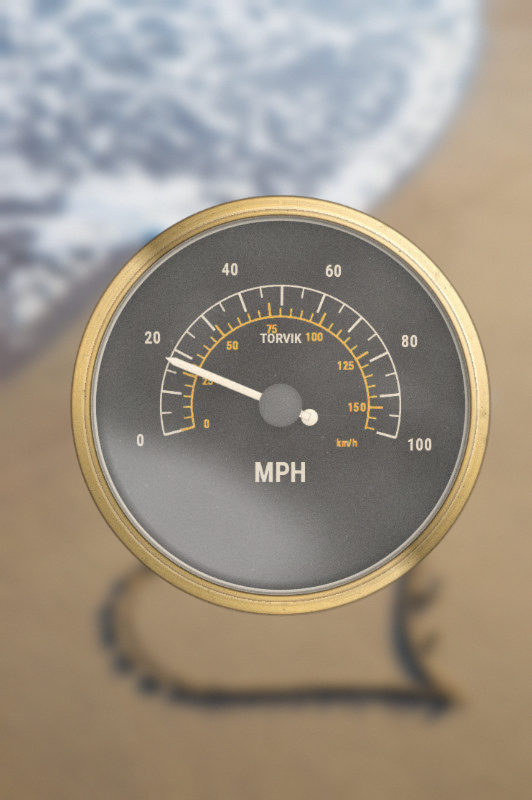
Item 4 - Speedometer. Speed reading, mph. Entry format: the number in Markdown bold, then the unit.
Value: **17.5** mph
